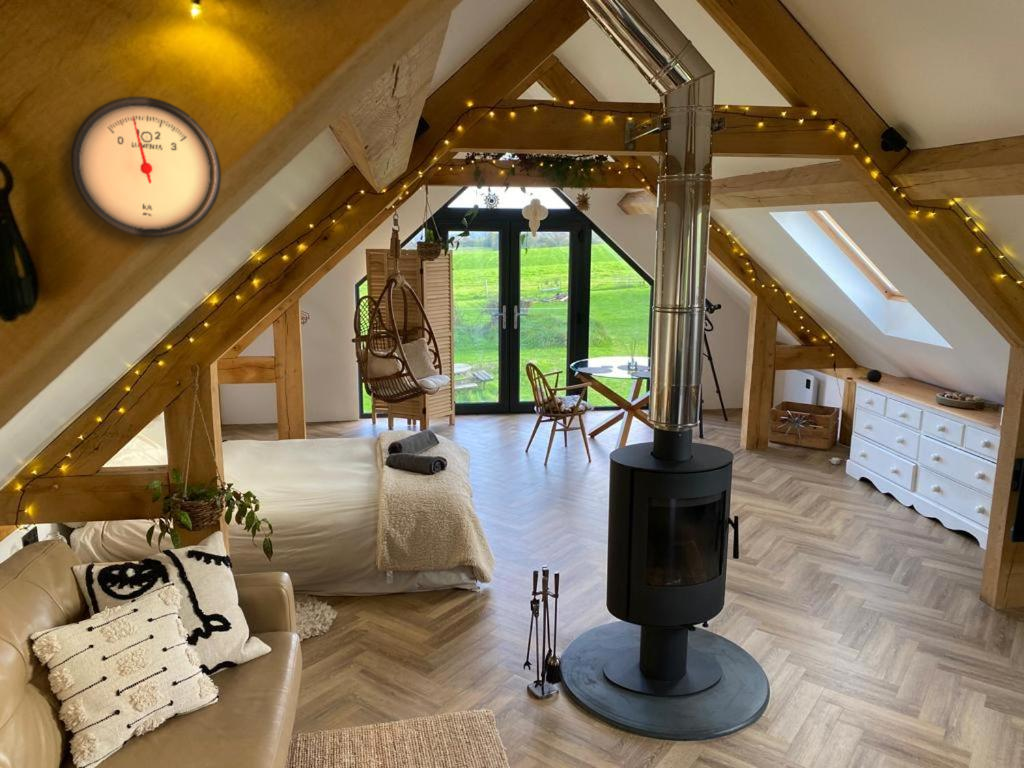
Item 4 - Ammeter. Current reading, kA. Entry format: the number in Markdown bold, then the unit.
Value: **1** kA
